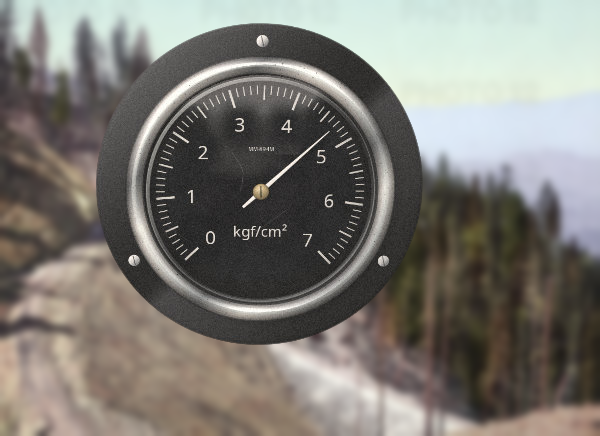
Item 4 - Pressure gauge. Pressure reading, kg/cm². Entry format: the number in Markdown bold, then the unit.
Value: **4.7** kg/cm²
